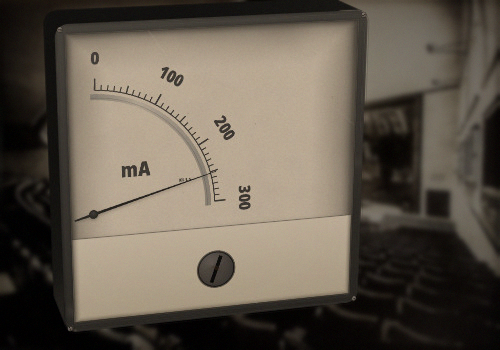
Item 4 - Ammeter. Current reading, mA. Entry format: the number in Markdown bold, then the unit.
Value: **250** mA
